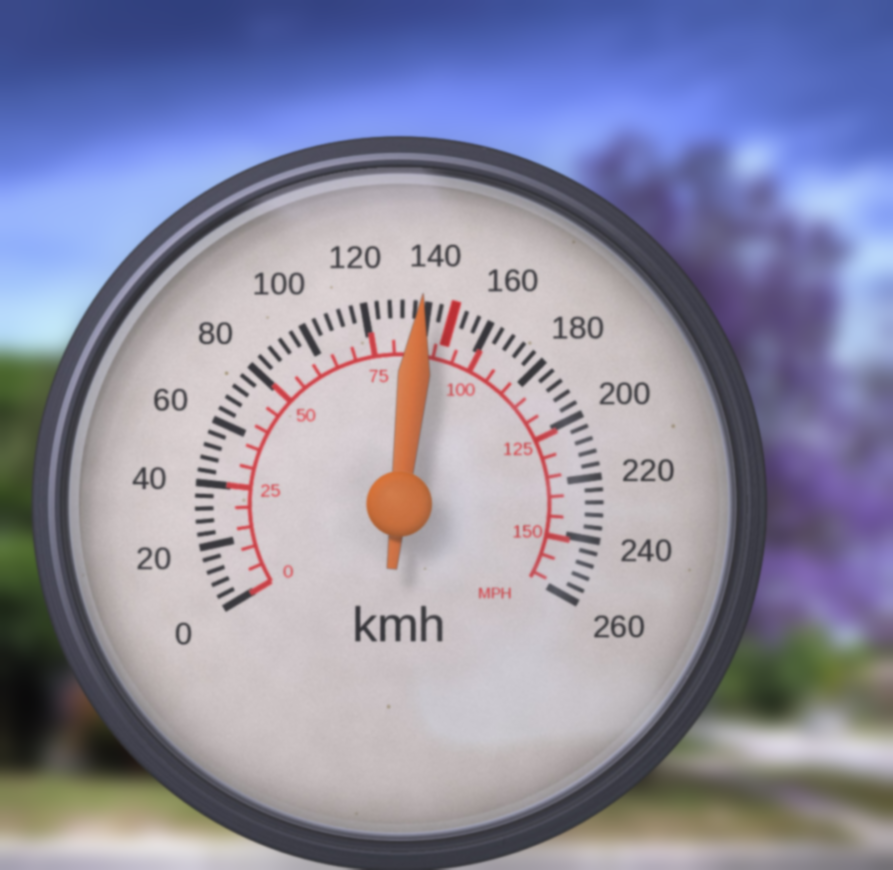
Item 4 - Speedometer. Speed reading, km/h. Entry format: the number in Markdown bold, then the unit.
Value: **138** km/h
